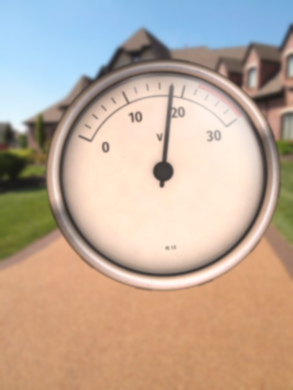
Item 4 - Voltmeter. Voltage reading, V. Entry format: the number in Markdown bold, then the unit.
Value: **18** V
